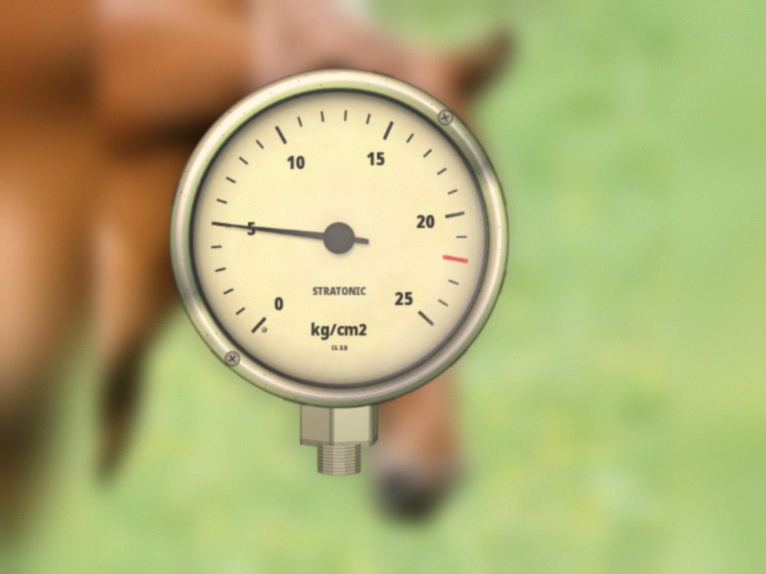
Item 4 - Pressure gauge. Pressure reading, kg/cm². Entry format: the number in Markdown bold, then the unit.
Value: **5** kg/cm²
